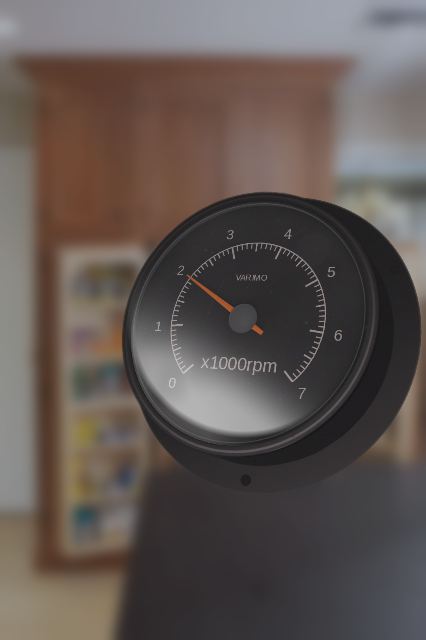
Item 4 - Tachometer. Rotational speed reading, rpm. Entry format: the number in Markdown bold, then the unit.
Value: **2000** rpm
